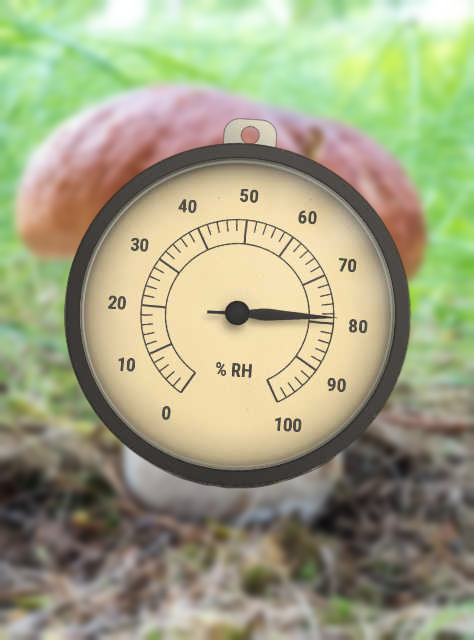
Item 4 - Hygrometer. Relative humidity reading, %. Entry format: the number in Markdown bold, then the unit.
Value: **79** %
